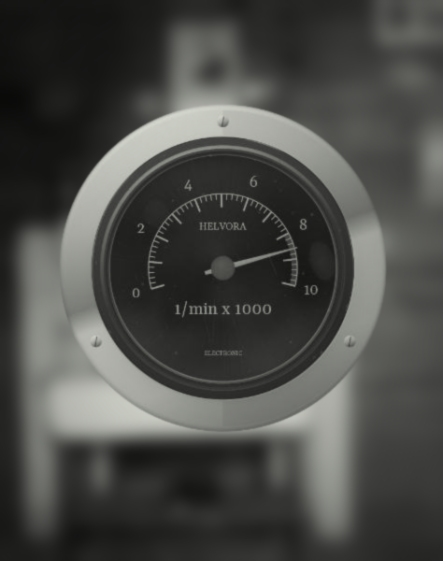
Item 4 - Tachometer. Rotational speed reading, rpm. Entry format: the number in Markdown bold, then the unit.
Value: **8600** rpm
